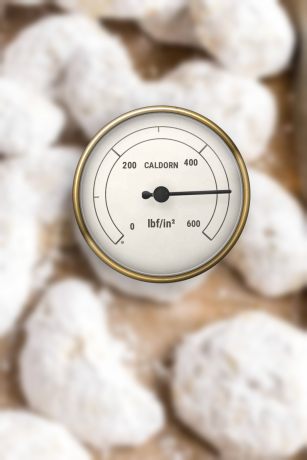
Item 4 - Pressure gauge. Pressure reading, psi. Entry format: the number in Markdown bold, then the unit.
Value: **500** psi
